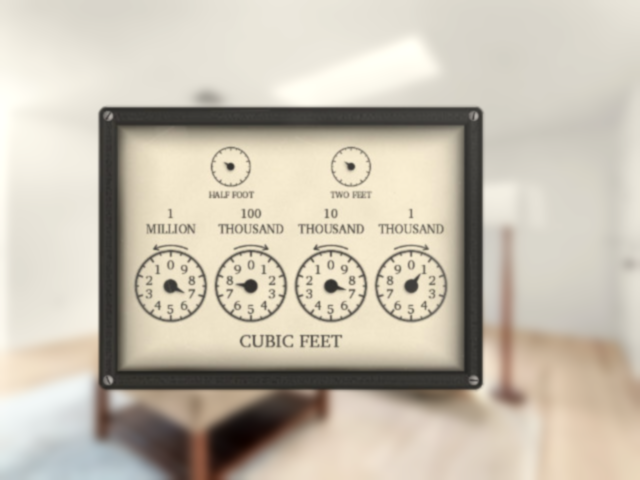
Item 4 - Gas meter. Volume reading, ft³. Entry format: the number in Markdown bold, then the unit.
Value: **677100** ft³
